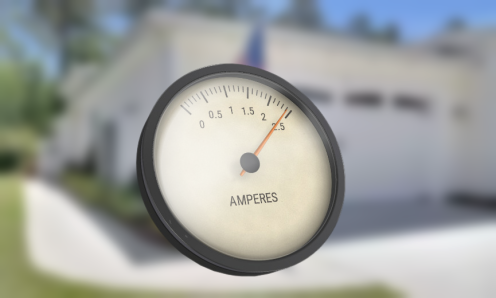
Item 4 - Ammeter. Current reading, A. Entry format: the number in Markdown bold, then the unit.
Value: **2.4** A
